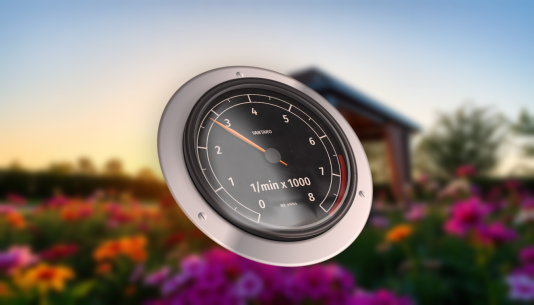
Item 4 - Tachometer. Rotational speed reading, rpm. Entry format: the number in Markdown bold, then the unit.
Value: **2750** rpm
